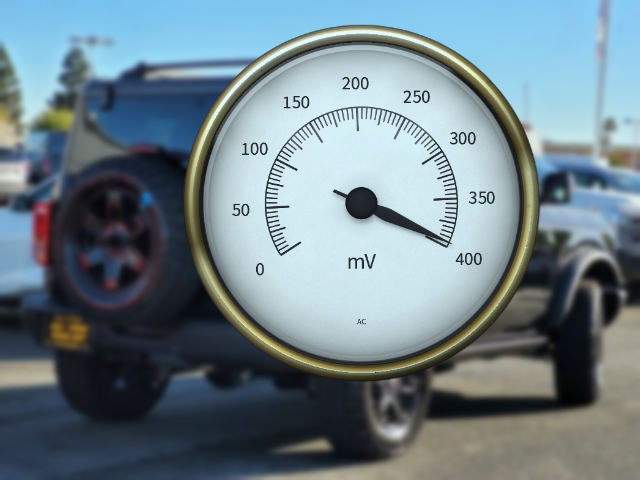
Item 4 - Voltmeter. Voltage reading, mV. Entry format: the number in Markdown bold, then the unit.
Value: **395** mV
